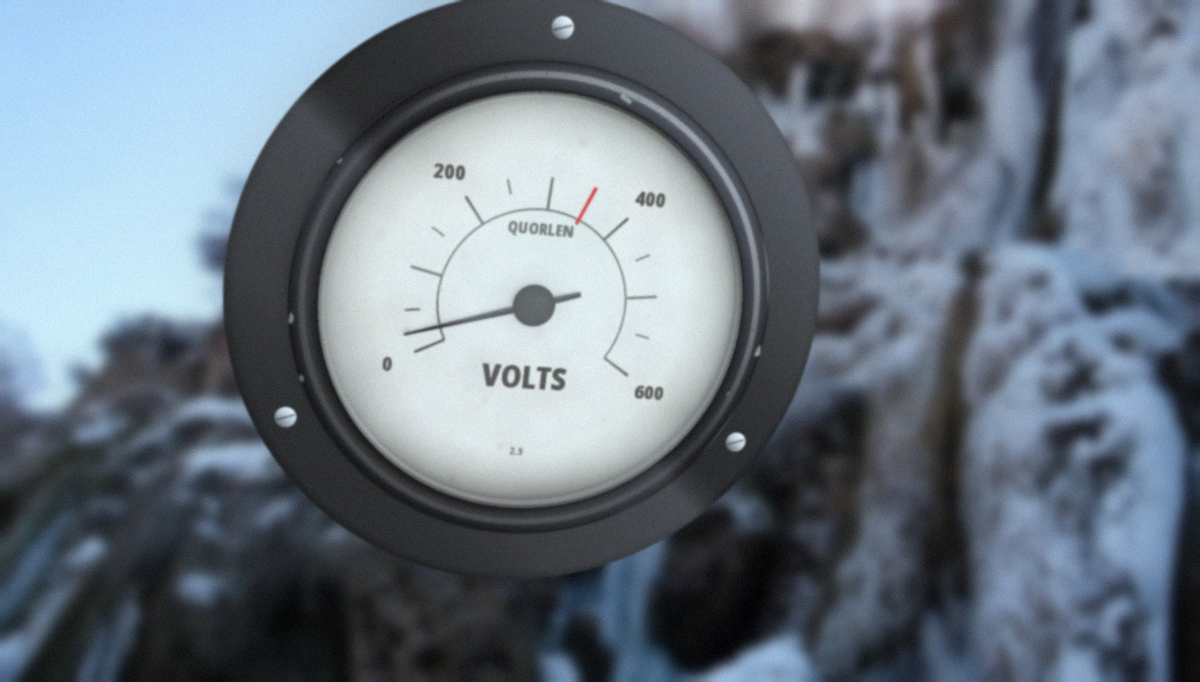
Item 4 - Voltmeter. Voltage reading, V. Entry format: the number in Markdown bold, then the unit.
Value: **25** V
